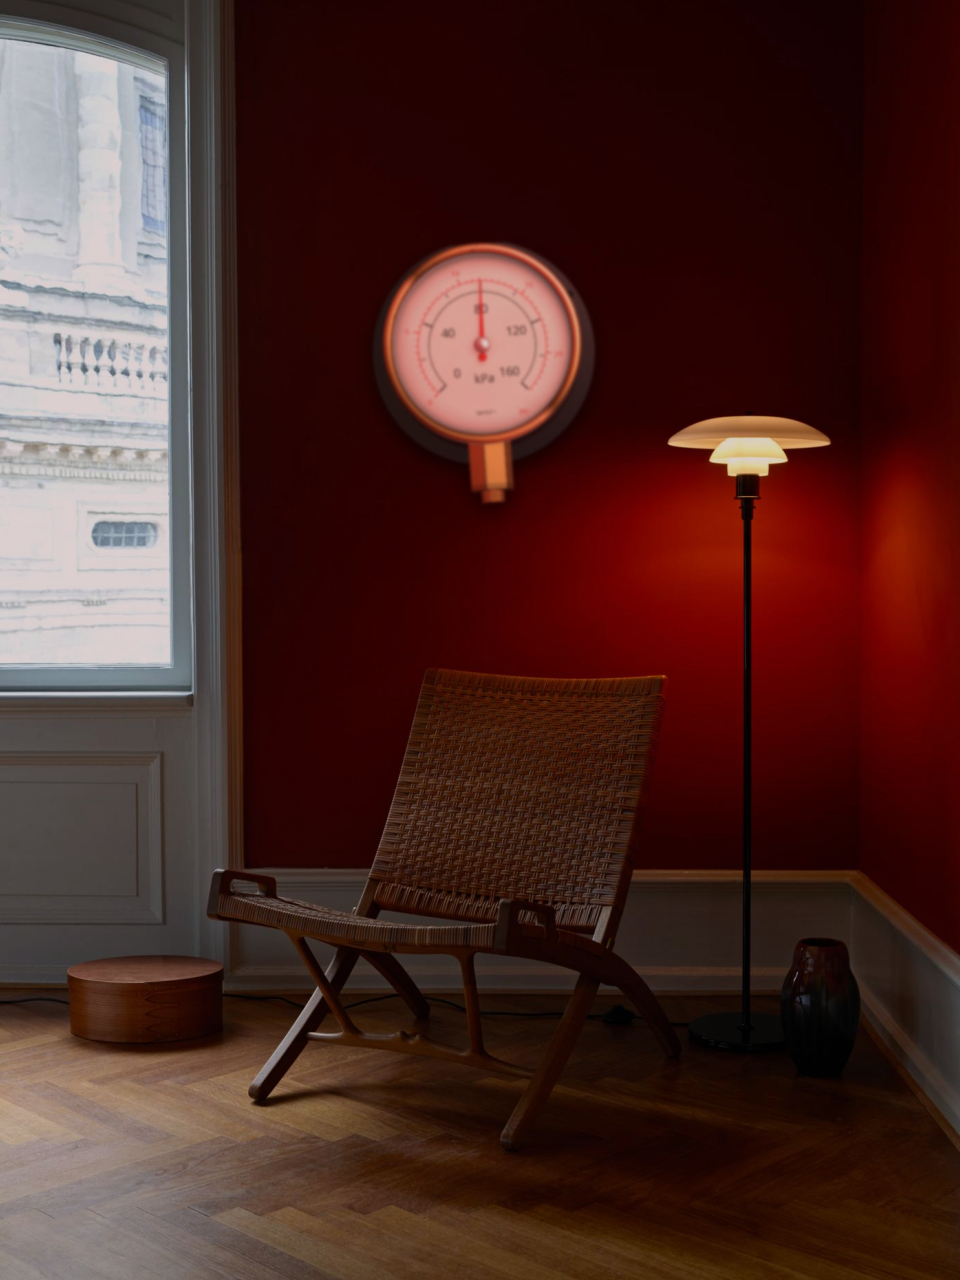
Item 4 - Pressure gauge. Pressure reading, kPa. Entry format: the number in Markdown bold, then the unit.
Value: **80** kPa
